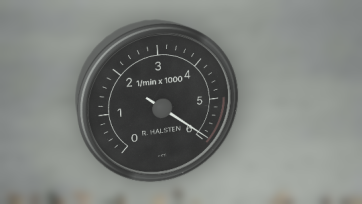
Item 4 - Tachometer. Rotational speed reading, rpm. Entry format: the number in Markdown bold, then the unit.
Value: **5900** rpm
